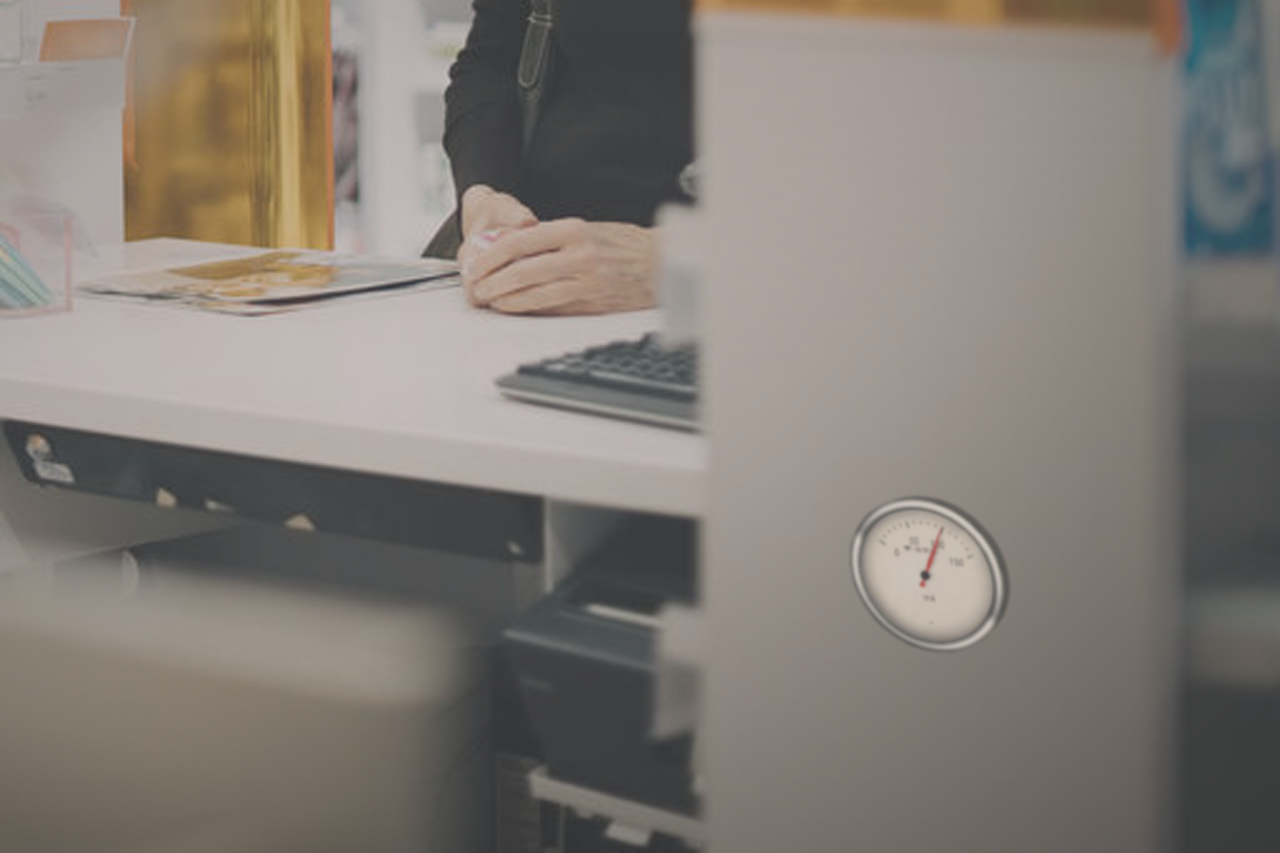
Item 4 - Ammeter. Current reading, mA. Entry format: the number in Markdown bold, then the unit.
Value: **100** mA
